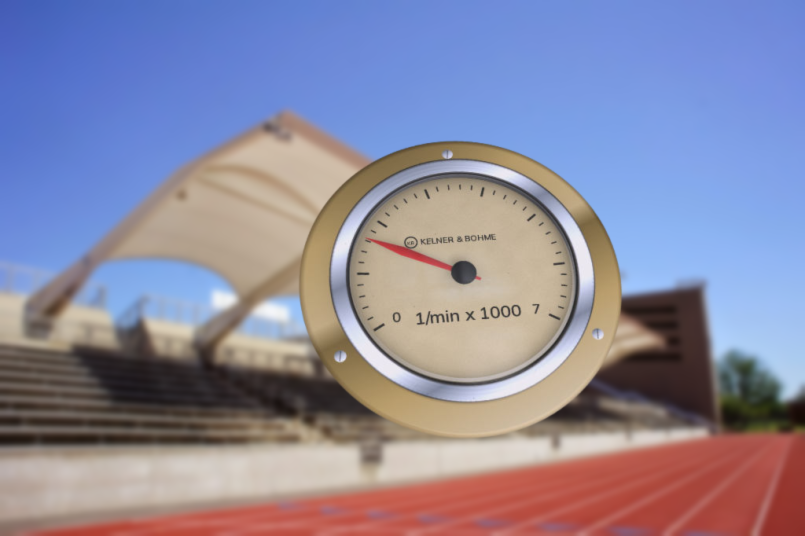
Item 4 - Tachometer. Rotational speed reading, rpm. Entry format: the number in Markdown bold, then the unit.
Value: **1600** rpm
